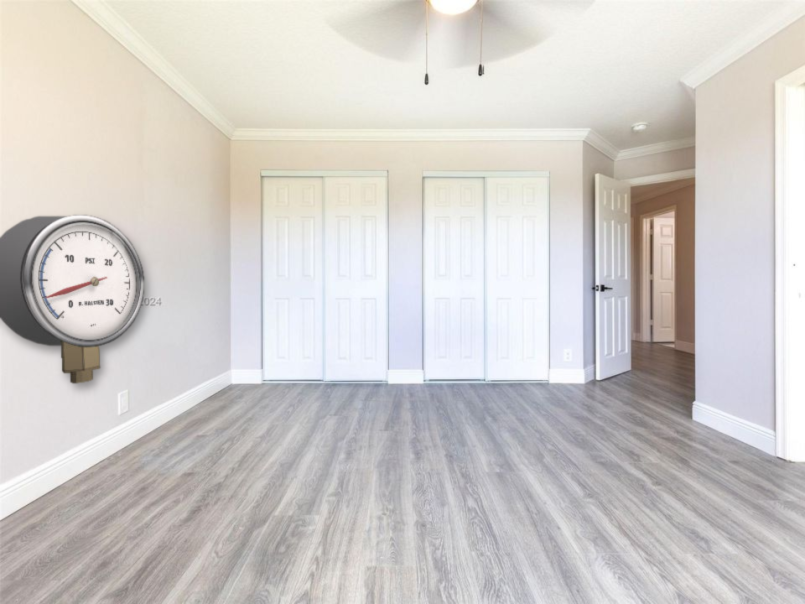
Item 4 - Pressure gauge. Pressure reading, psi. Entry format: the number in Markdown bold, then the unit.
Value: **3** psi
